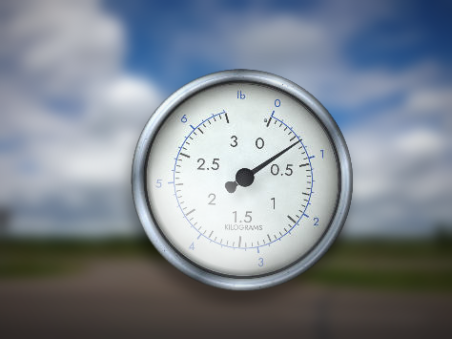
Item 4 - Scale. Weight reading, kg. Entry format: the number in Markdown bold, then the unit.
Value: **0.3** kg
